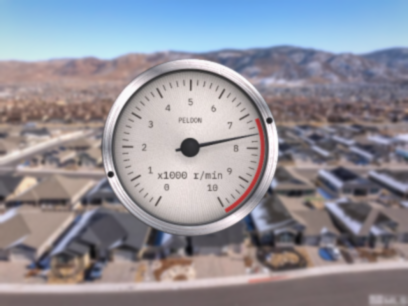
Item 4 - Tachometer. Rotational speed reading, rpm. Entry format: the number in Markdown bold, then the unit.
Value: **7600** rpm
